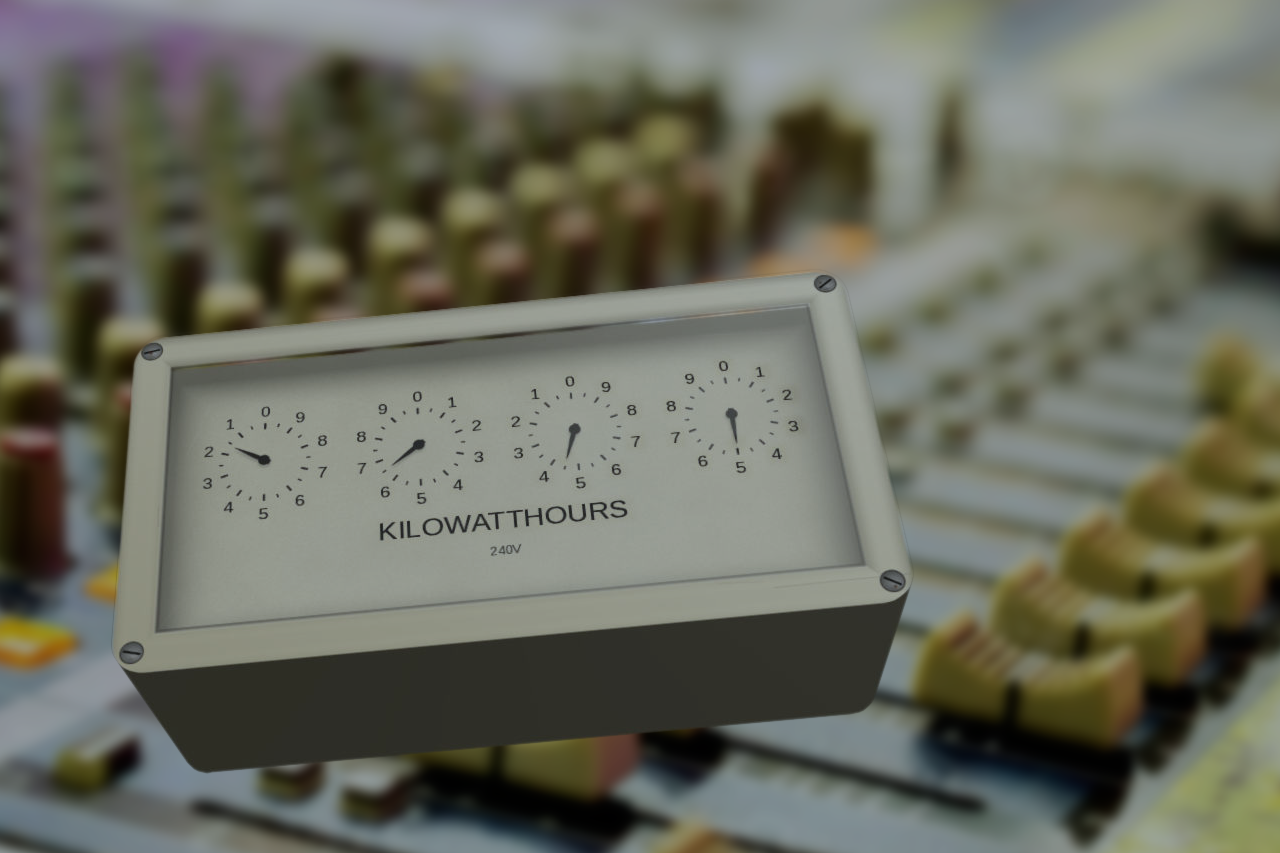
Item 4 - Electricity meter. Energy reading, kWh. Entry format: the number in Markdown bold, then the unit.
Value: **1645** kWh
